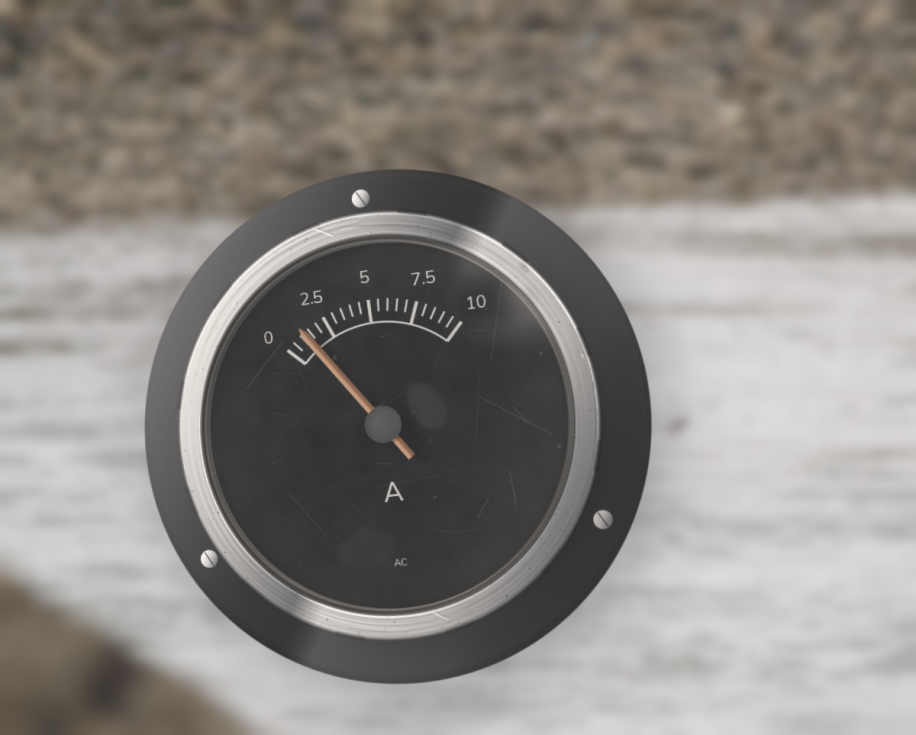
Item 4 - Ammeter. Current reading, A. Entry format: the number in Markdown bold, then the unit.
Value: **1.25** A
